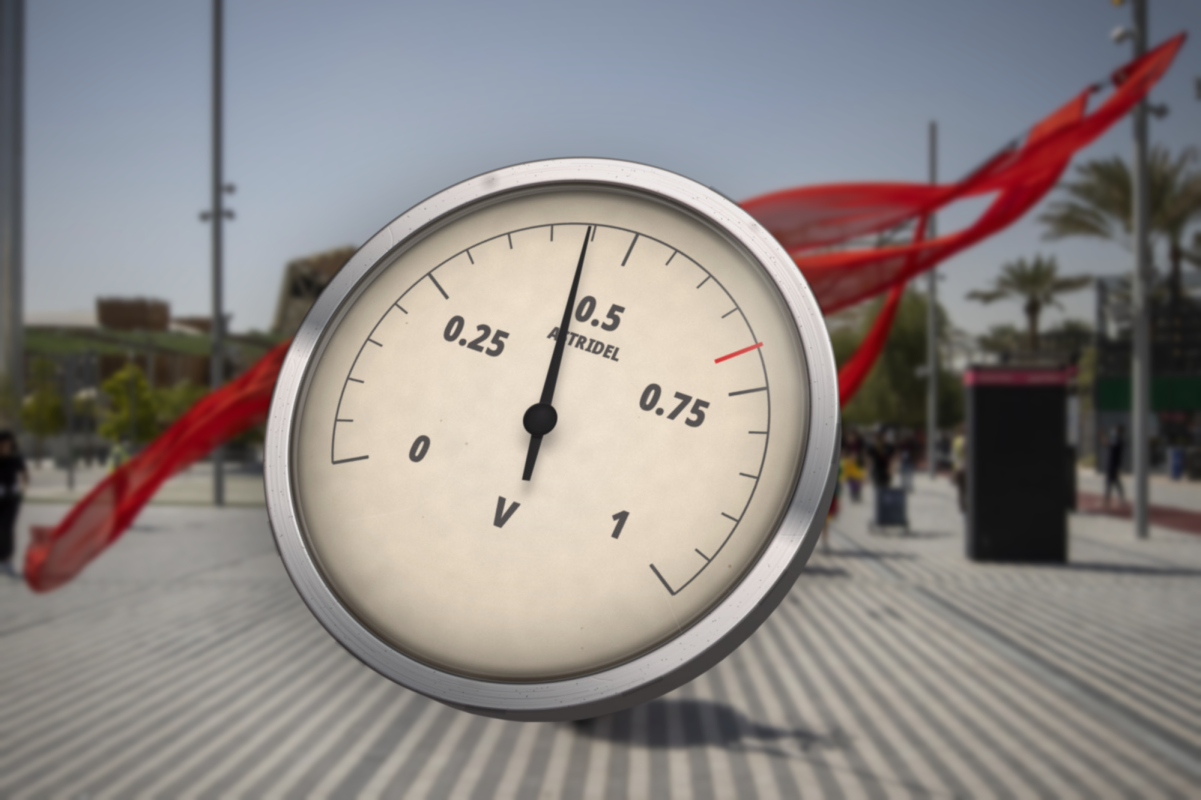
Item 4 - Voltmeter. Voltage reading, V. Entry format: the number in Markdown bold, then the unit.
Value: **0.45** V
